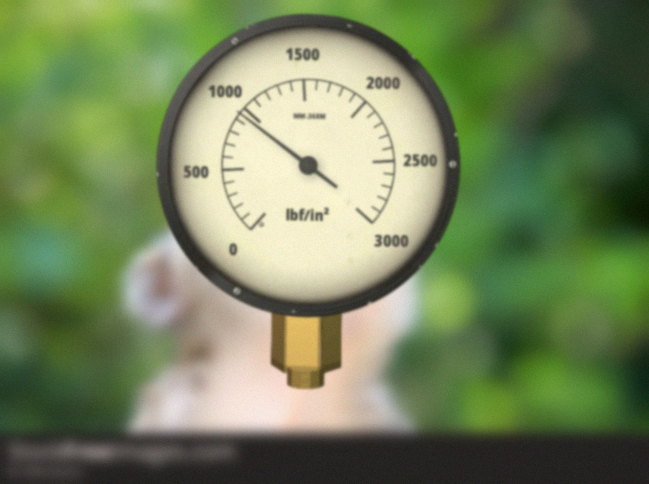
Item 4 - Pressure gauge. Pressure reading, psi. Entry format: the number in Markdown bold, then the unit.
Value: **950** psi
